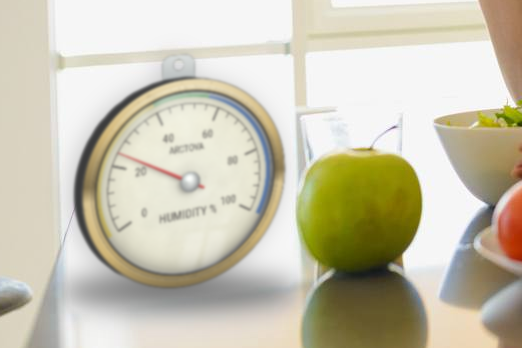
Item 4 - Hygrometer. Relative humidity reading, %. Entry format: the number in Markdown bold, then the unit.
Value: **24** %
